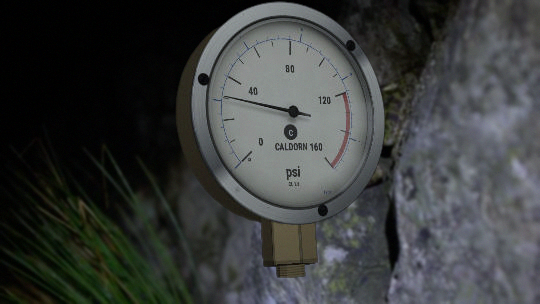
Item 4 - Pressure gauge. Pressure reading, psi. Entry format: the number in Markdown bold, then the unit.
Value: **30** psi
